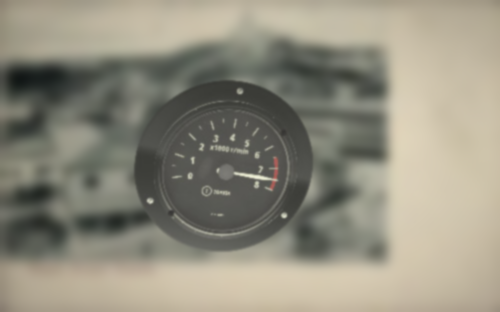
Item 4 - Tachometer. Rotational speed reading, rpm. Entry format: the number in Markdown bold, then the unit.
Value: **7500** rpm
